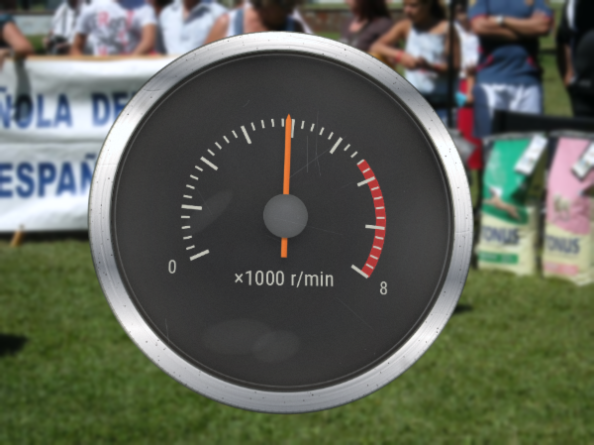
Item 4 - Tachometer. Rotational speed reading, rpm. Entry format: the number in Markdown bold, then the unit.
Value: **3900** rpm
